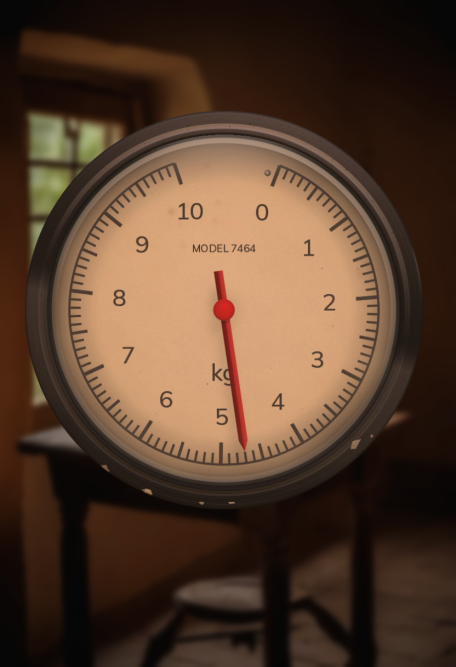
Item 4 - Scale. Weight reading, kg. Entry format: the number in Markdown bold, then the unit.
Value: **4.7** kg
